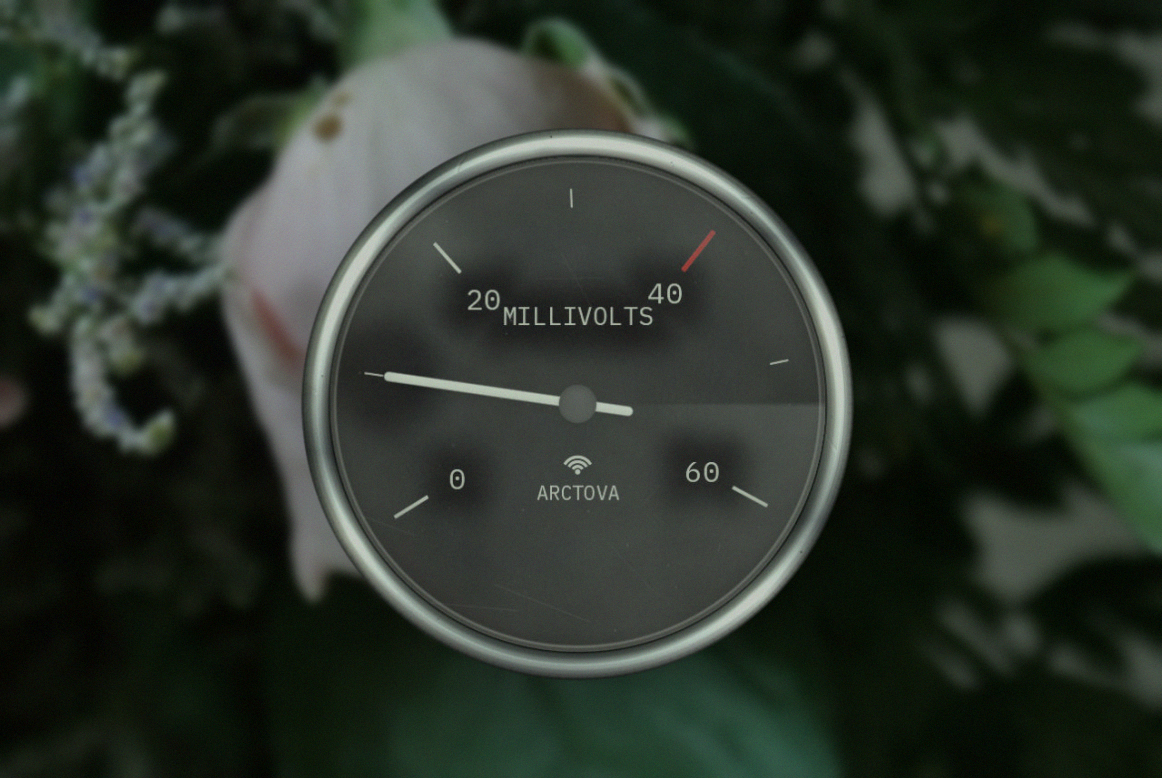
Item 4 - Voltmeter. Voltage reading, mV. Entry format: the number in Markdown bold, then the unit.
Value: **10** mV
